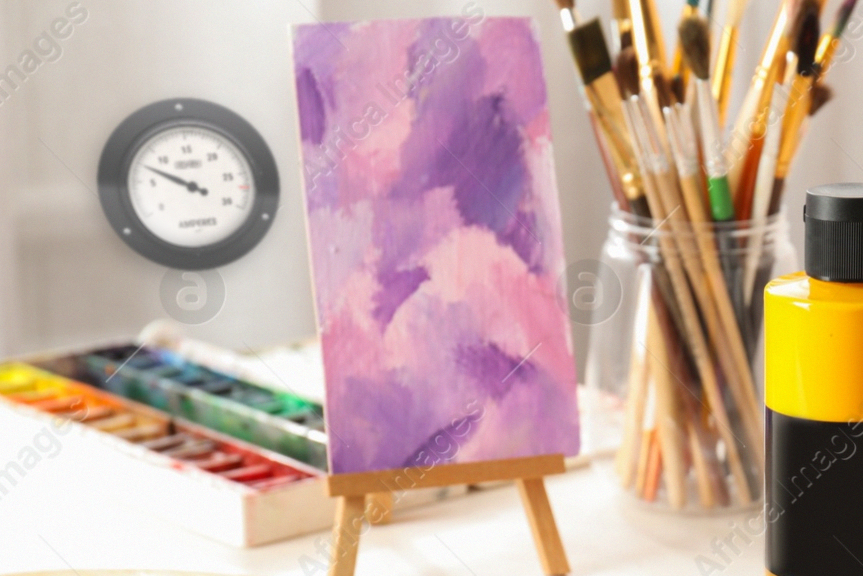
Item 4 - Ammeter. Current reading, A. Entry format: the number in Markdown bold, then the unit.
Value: **7.5** A
